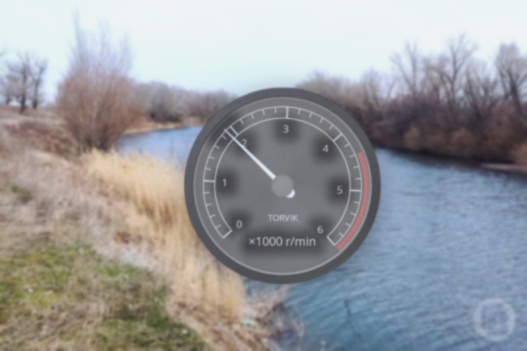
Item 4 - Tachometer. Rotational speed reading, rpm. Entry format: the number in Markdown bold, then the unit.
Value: **1900** rpm
